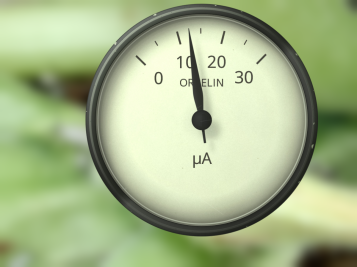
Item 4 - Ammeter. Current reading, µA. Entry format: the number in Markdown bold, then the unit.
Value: **12.5** µA
